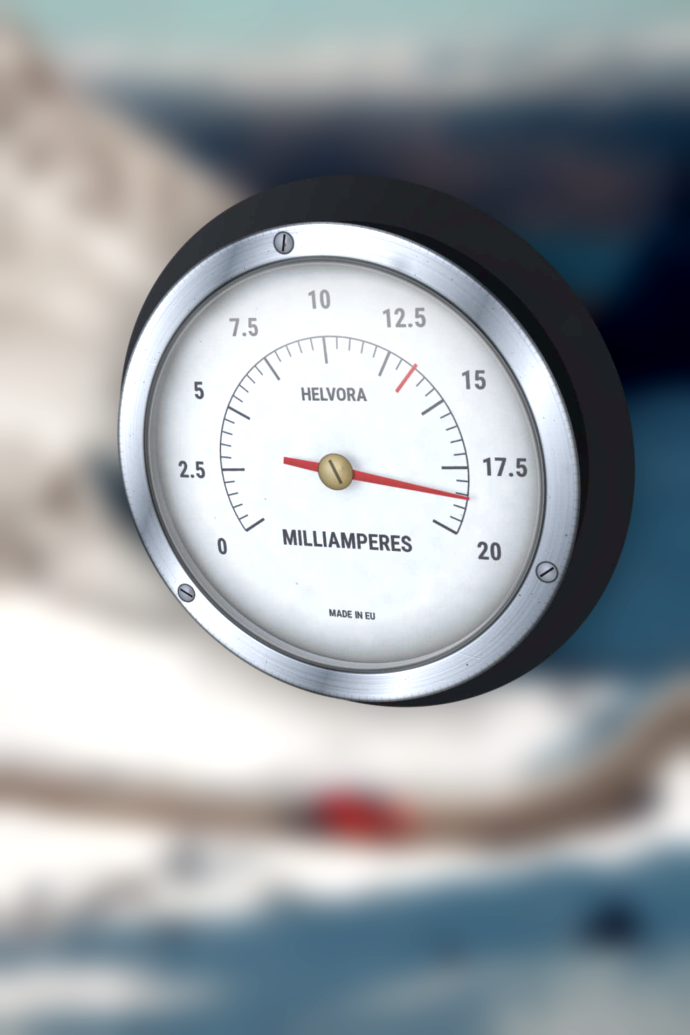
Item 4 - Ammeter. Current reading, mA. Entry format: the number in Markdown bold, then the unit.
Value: **18.5** mA
